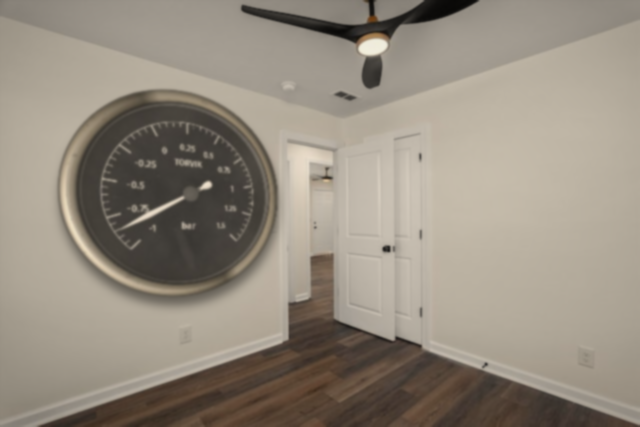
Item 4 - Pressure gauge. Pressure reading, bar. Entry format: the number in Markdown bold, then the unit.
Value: **-0.85** bar
